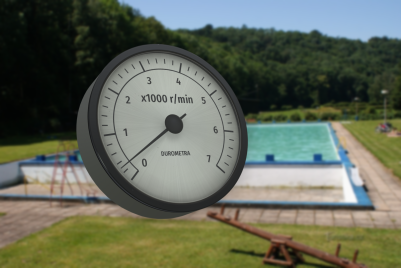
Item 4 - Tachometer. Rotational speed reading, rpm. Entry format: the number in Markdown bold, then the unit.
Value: **300** rpm
